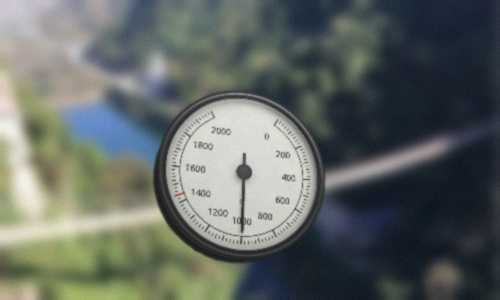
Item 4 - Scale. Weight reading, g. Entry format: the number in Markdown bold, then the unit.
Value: **1000** g
